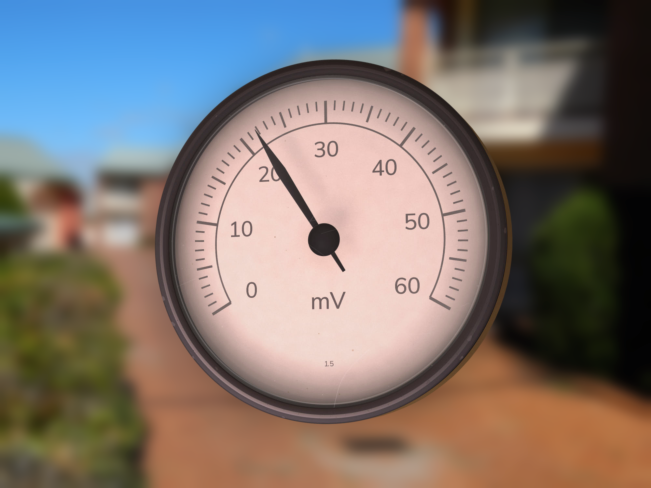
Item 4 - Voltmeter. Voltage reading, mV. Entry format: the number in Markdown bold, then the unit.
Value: **22** mV
